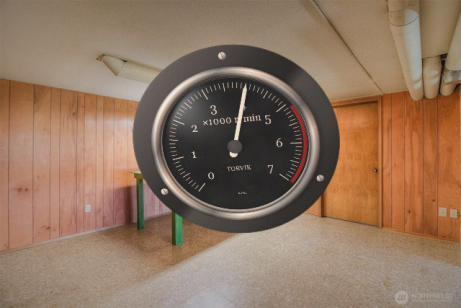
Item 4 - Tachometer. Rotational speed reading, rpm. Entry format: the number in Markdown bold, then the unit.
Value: **4000** rpm
